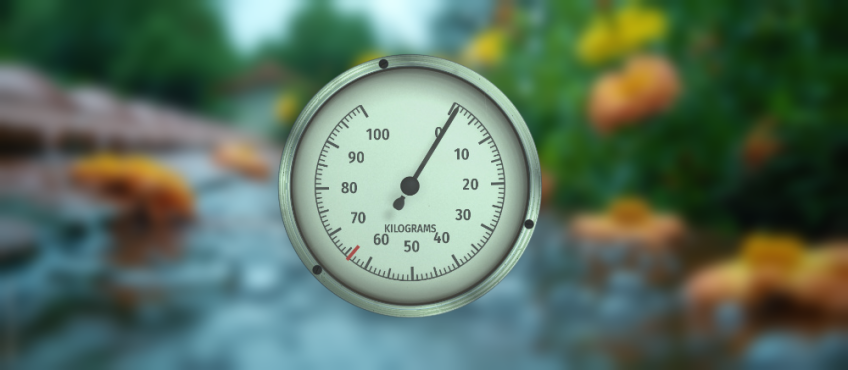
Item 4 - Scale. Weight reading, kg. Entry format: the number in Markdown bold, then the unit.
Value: **1** kg
